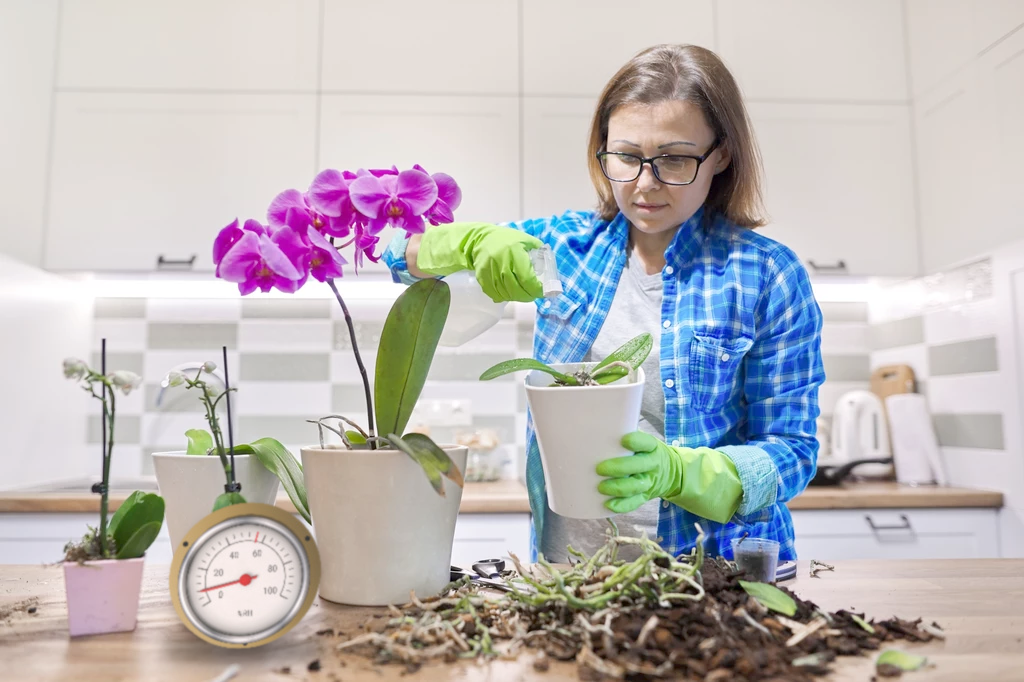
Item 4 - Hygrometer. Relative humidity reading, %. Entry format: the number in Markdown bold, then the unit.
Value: **8** %
